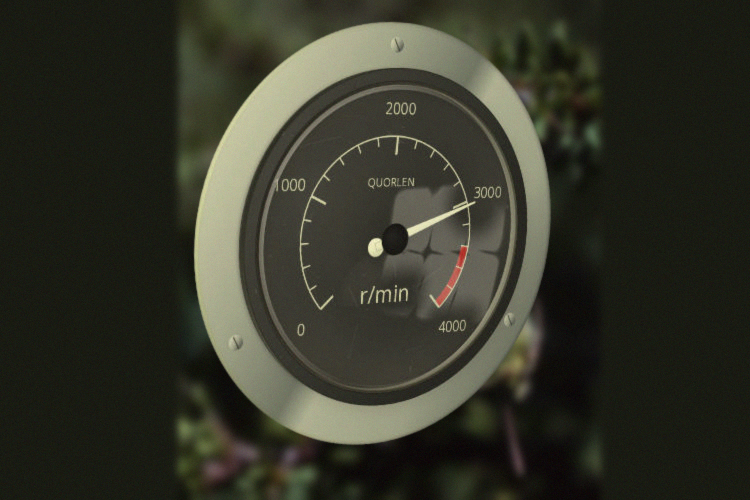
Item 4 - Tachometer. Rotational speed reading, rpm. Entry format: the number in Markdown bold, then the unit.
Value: **3000** rpm
